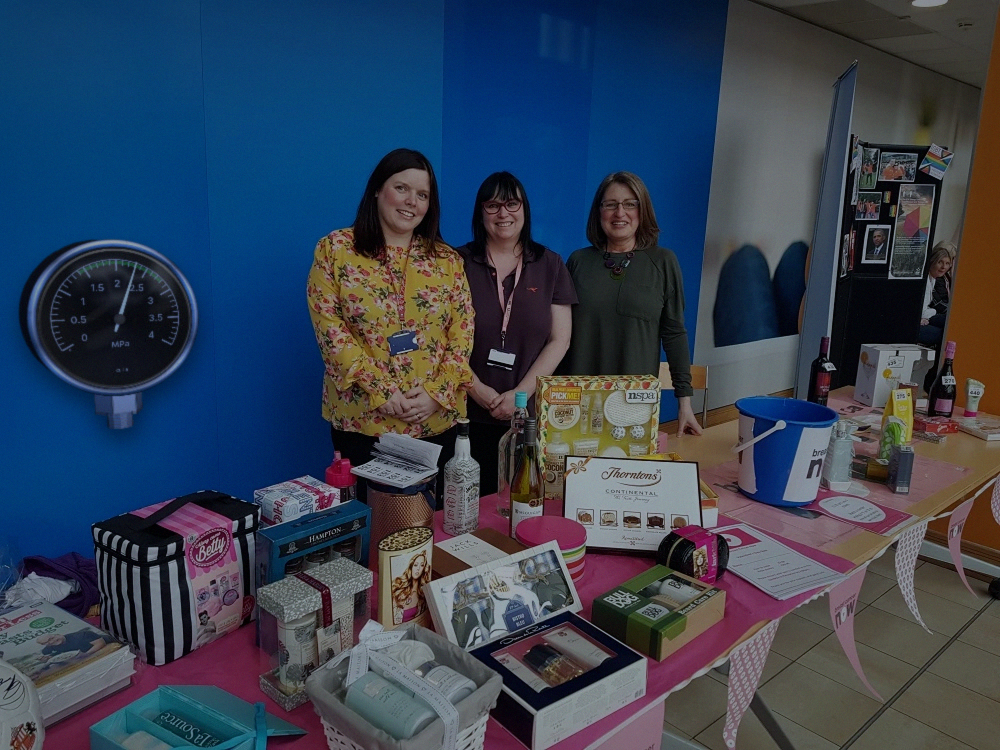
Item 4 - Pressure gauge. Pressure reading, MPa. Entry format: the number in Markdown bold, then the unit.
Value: **2.3** MPa
